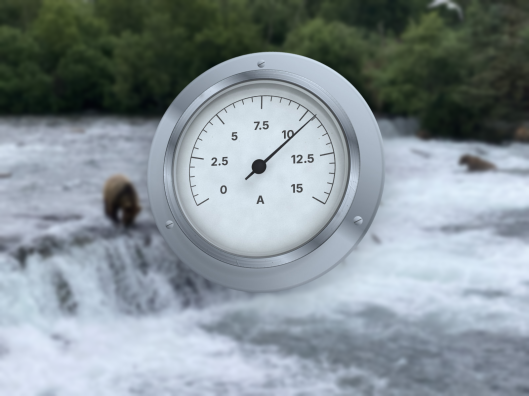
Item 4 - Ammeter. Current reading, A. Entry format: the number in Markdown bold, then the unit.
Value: **10.5** A
